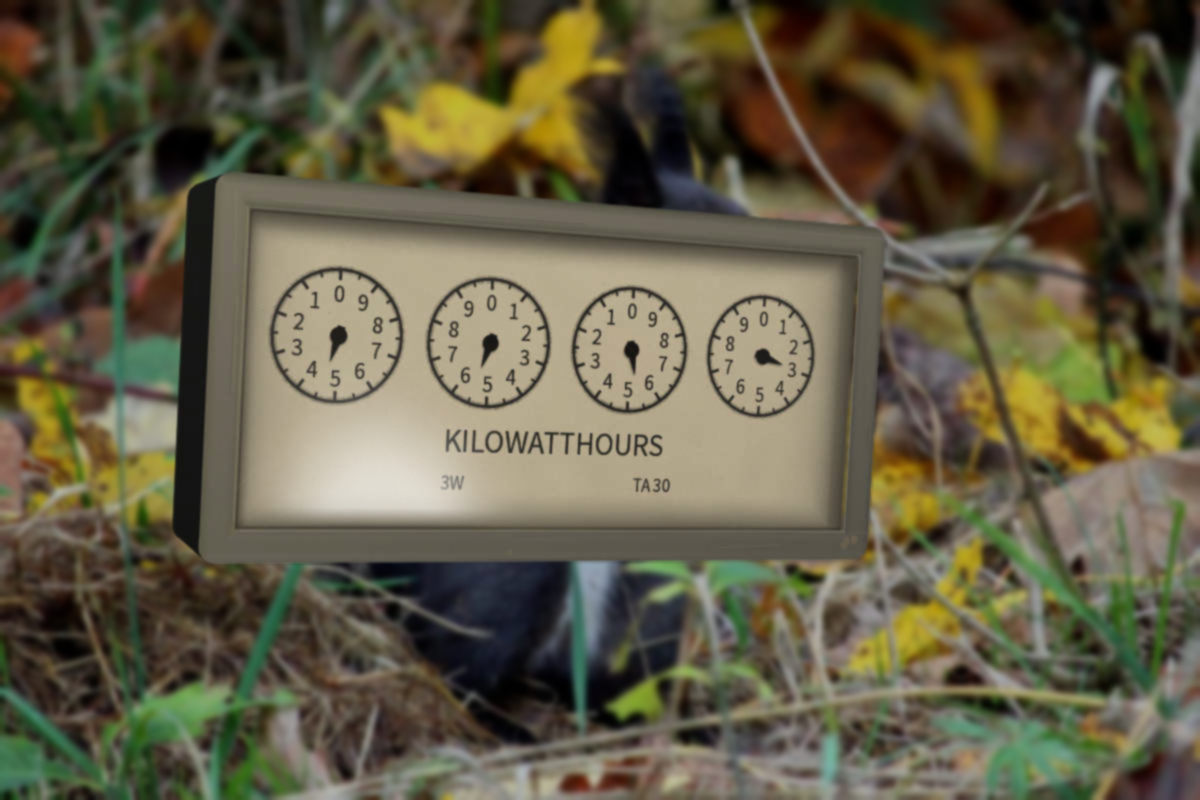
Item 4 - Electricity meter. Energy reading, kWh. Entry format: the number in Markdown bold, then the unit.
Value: **4553** kWh
